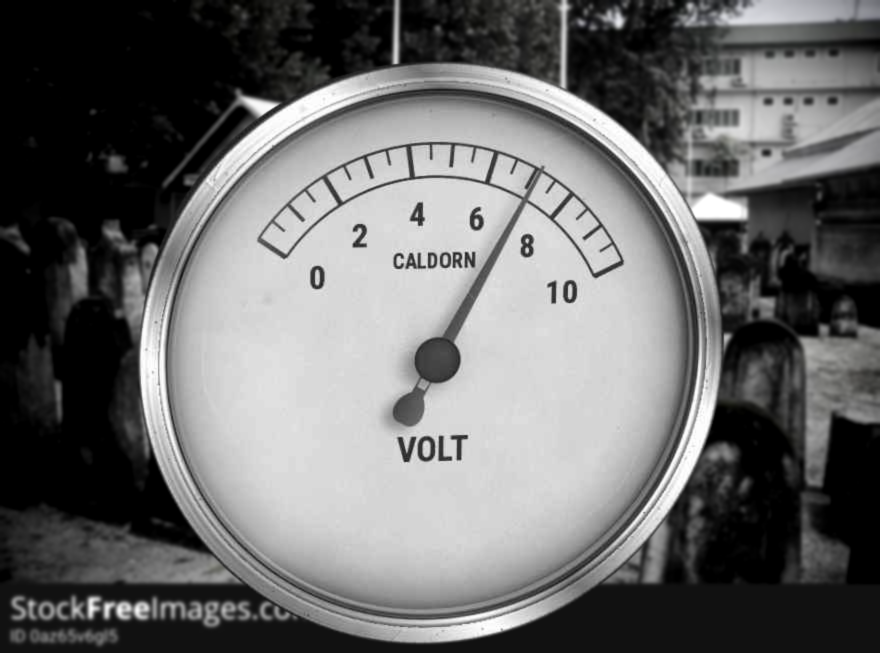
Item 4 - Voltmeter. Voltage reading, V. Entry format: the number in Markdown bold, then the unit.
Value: **7** V
